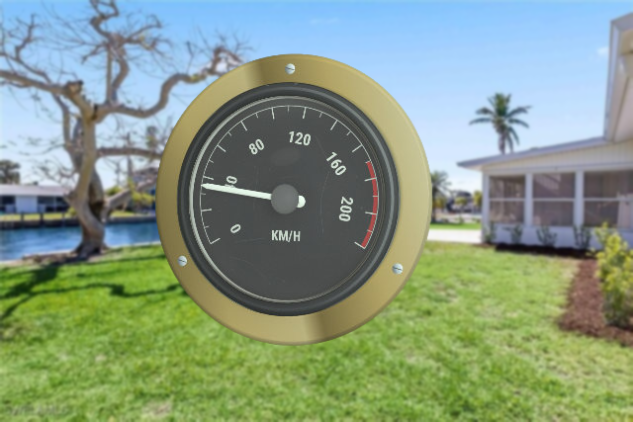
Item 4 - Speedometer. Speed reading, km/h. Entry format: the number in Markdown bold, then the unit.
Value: **35** km/h
